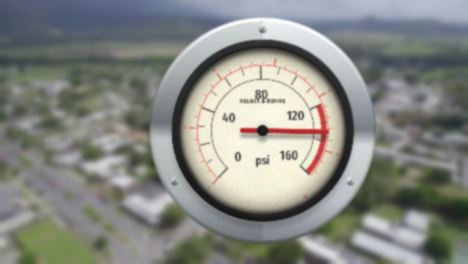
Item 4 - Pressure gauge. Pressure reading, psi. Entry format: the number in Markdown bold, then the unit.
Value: **135** psi
